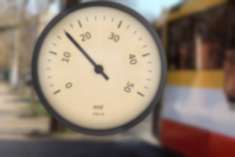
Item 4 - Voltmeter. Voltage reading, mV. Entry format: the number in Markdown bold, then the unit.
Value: **16** mV
